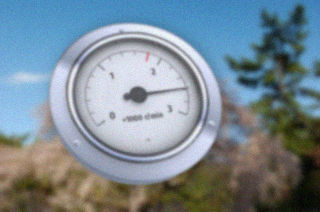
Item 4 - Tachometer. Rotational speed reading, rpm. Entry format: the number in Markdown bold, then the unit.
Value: **2600** rpm
